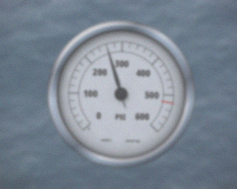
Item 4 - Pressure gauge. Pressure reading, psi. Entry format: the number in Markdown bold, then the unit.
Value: **260** psi
